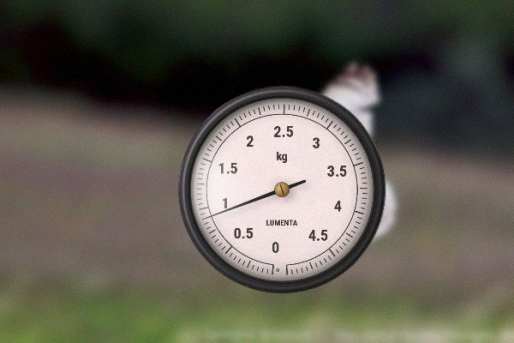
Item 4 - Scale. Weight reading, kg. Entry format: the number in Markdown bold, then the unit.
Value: **0.9** kg
